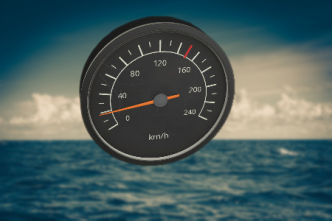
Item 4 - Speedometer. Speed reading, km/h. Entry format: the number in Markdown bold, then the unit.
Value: **20** km/h
